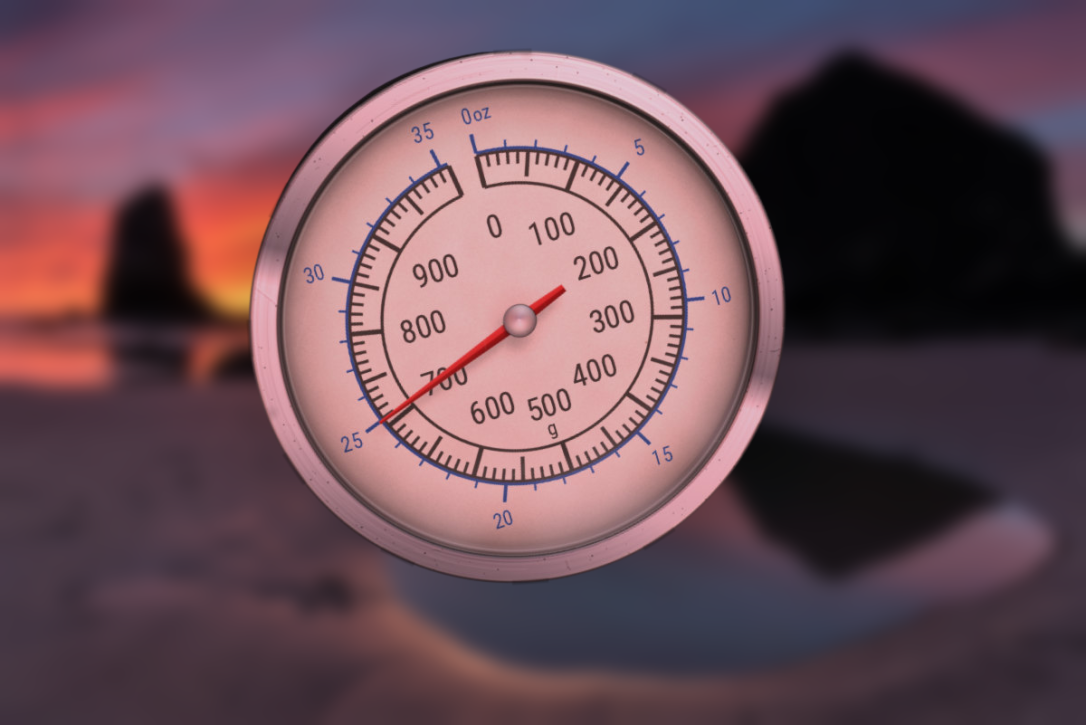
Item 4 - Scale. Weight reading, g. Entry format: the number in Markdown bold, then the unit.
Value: **710** g
